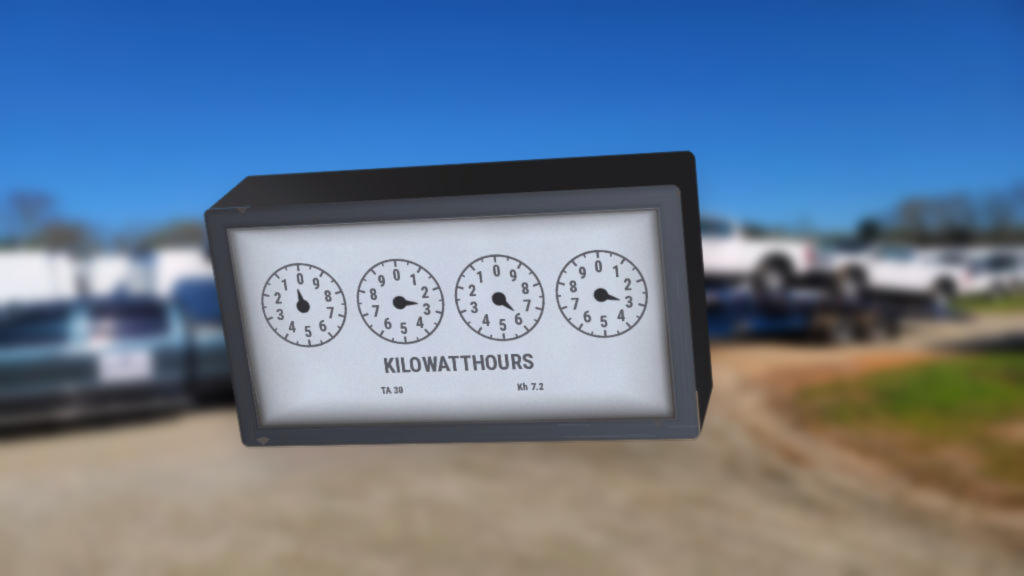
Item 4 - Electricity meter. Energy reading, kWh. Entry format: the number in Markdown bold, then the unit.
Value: **263** kWh
